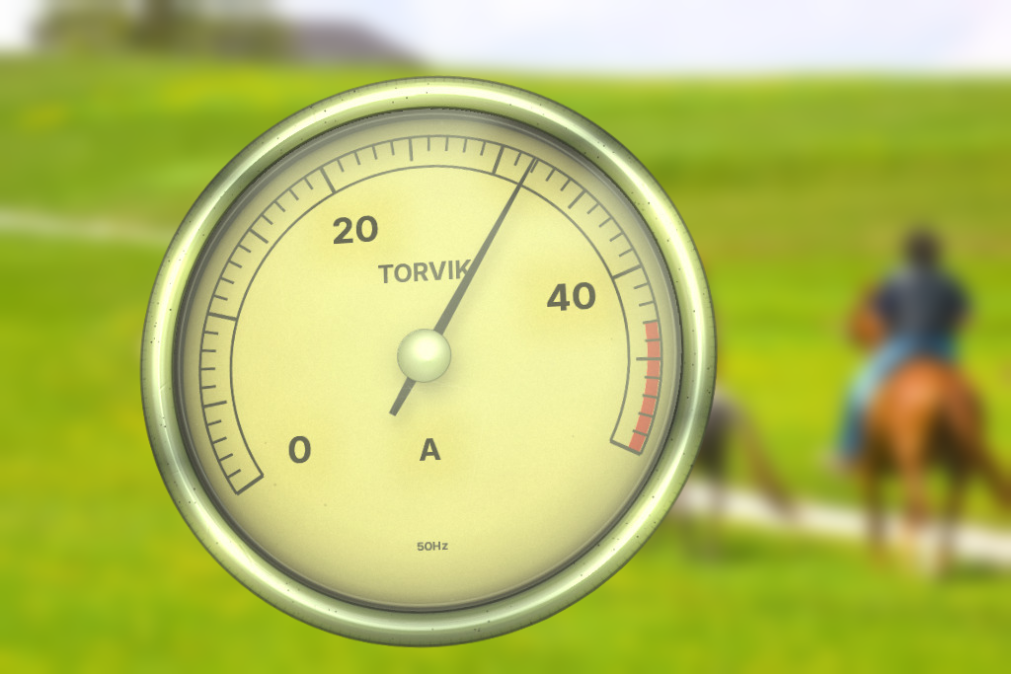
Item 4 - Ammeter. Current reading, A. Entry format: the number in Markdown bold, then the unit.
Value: **32** A
